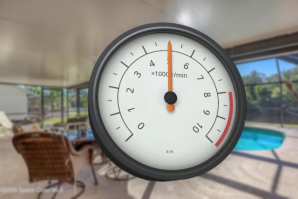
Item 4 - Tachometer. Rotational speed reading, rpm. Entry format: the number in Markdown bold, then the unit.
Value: **5000** rpm
